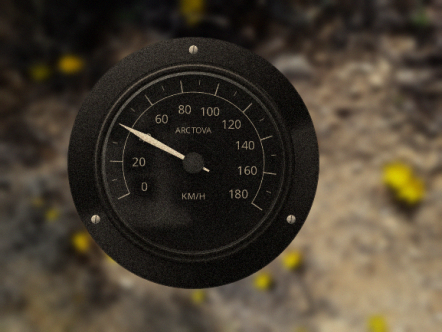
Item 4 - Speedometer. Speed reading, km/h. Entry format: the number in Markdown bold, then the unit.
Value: **40** km/h
